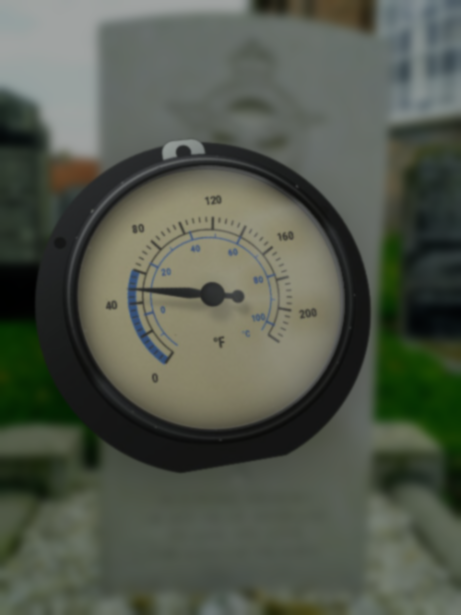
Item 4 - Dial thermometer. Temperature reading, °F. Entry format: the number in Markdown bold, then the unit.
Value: **48** °F
